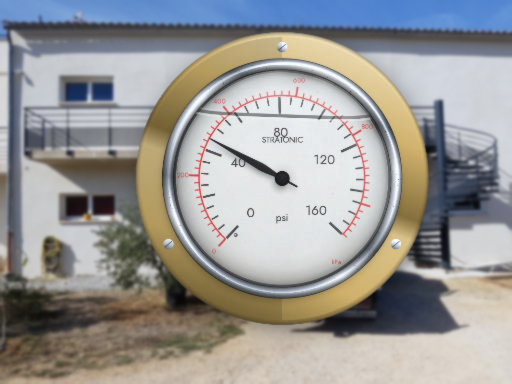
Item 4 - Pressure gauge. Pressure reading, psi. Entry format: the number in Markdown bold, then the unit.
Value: **45** psi
